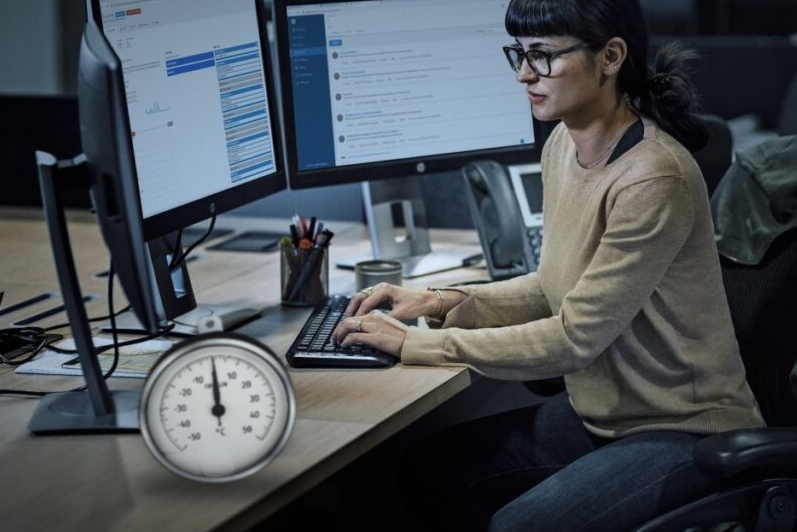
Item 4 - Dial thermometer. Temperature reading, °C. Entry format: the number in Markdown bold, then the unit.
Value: **0** °C
